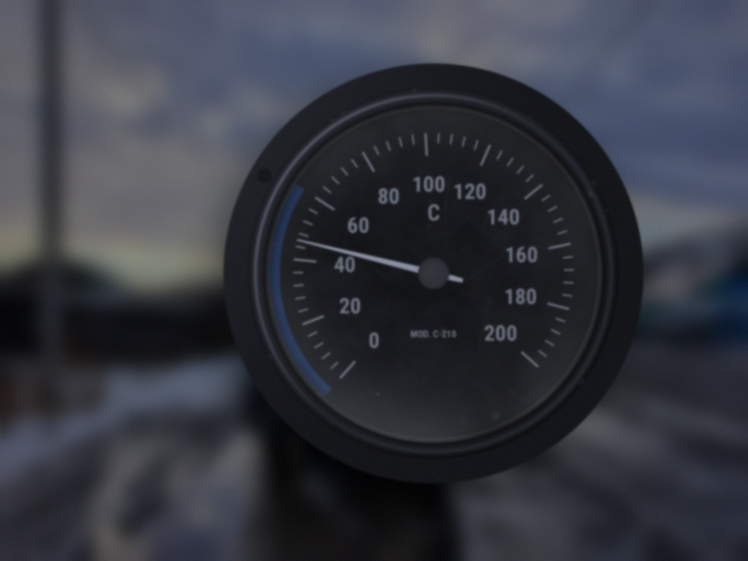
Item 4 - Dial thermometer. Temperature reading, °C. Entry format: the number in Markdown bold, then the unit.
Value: **46** °C
